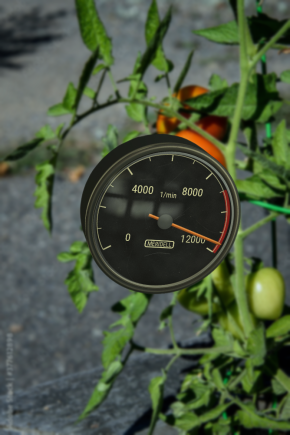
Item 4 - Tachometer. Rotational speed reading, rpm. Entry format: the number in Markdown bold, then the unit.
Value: **11500** rpm
